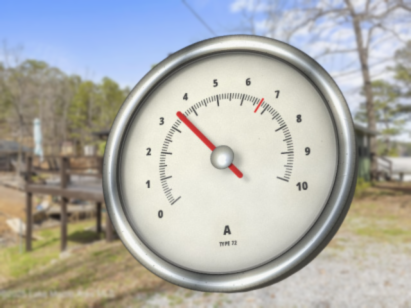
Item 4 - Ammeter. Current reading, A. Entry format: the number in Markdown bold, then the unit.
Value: **3.5** A
